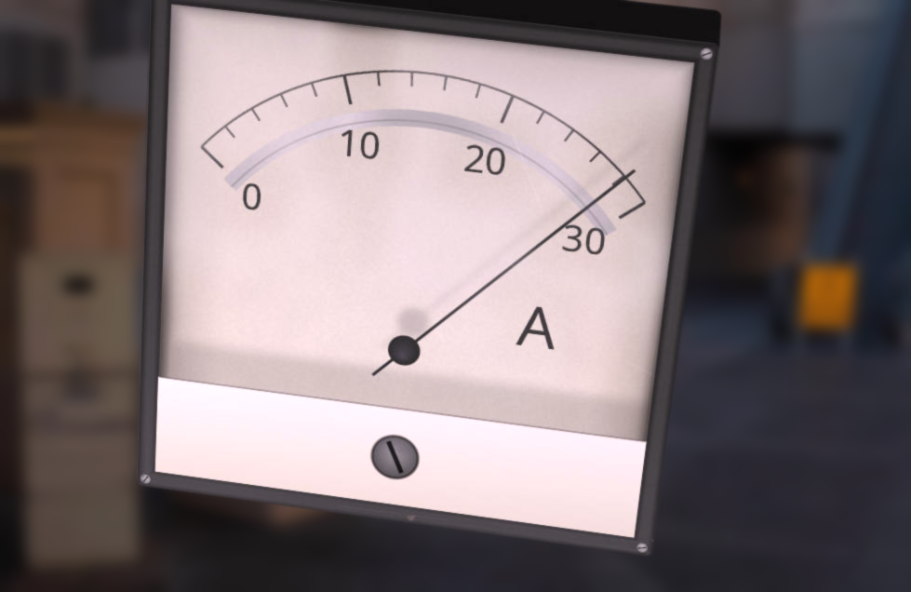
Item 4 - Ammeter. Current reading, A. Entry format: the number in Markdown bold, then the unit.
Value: **28** A
